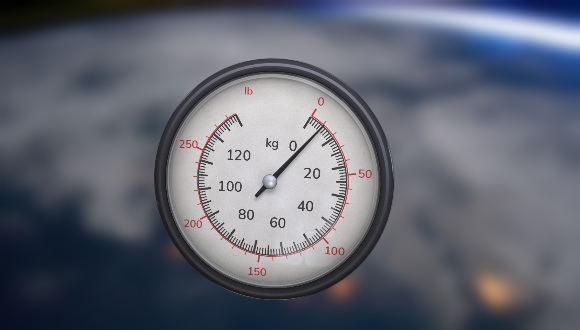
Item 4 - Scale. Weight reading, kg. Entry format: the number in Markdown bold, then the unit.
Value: **5** kg
